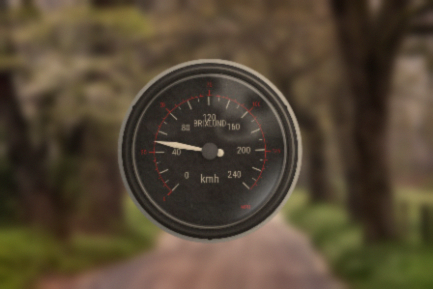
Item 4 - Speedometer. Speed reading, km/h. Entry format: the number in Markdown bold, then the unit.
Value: **50** km/h
